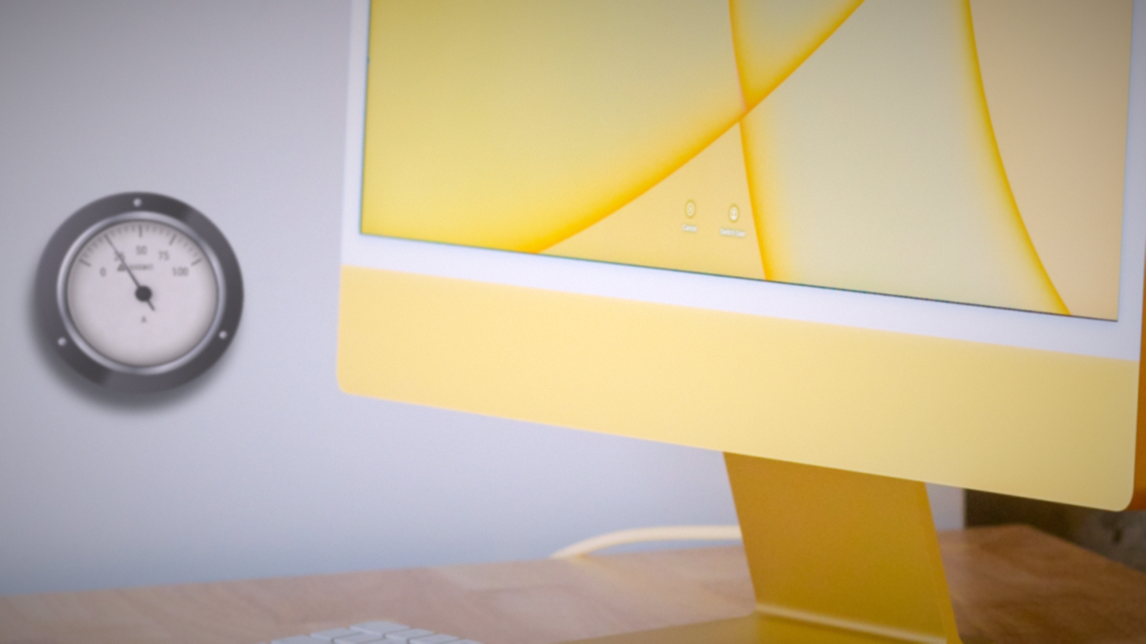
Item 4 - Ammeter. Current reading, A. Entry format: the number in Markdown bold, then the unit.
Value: **25** A
